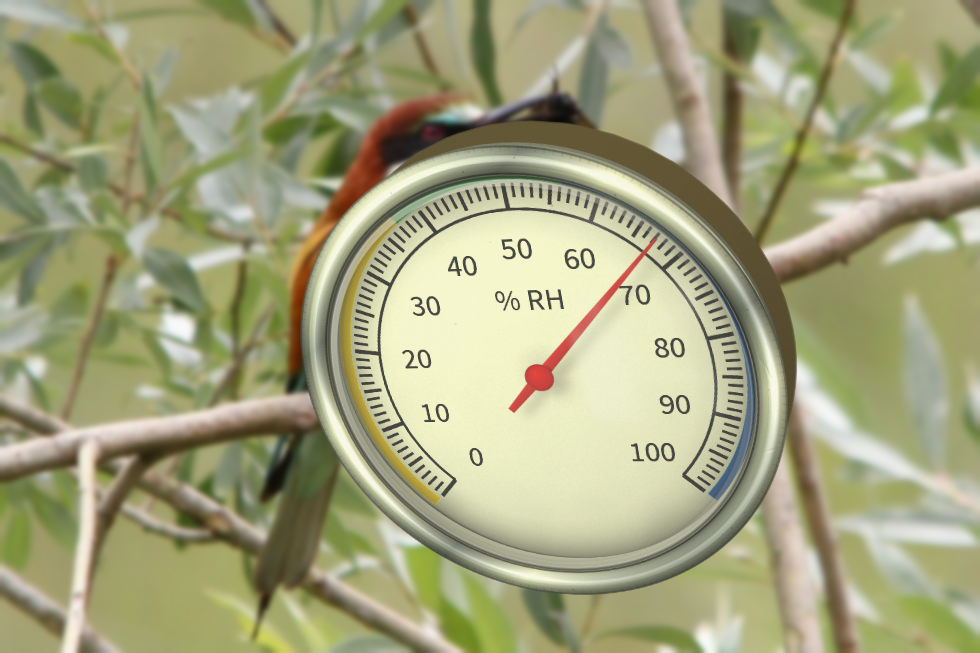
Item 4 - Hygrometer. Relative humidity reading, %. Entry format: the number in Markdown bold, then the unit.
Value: **67** %
